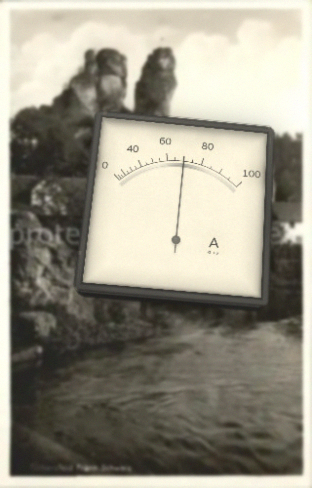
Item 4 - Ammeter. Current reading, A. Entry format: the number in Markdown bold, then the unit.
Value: **70** A
